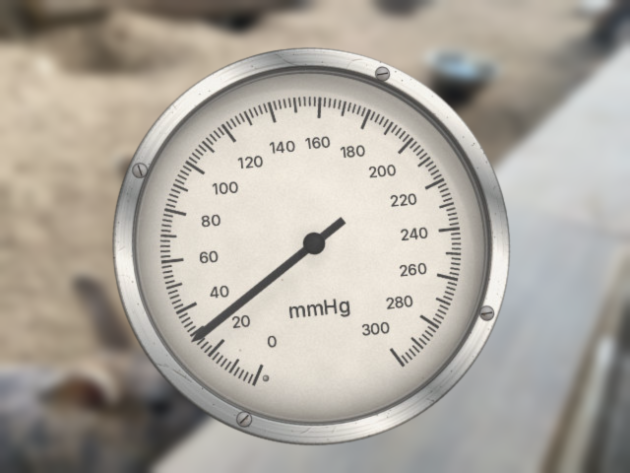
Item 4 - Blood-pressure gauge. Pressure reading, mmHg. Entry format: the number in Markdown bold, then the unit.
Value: **28** mmHg
